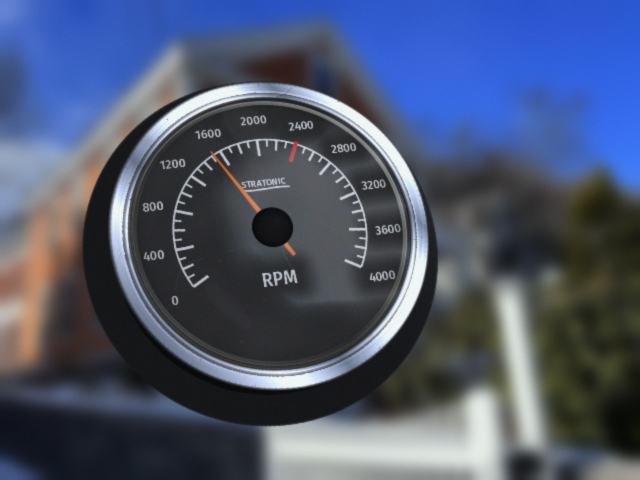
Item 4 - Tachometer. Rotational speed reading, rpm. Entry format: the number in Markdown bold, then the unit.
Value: **1500** rpm
